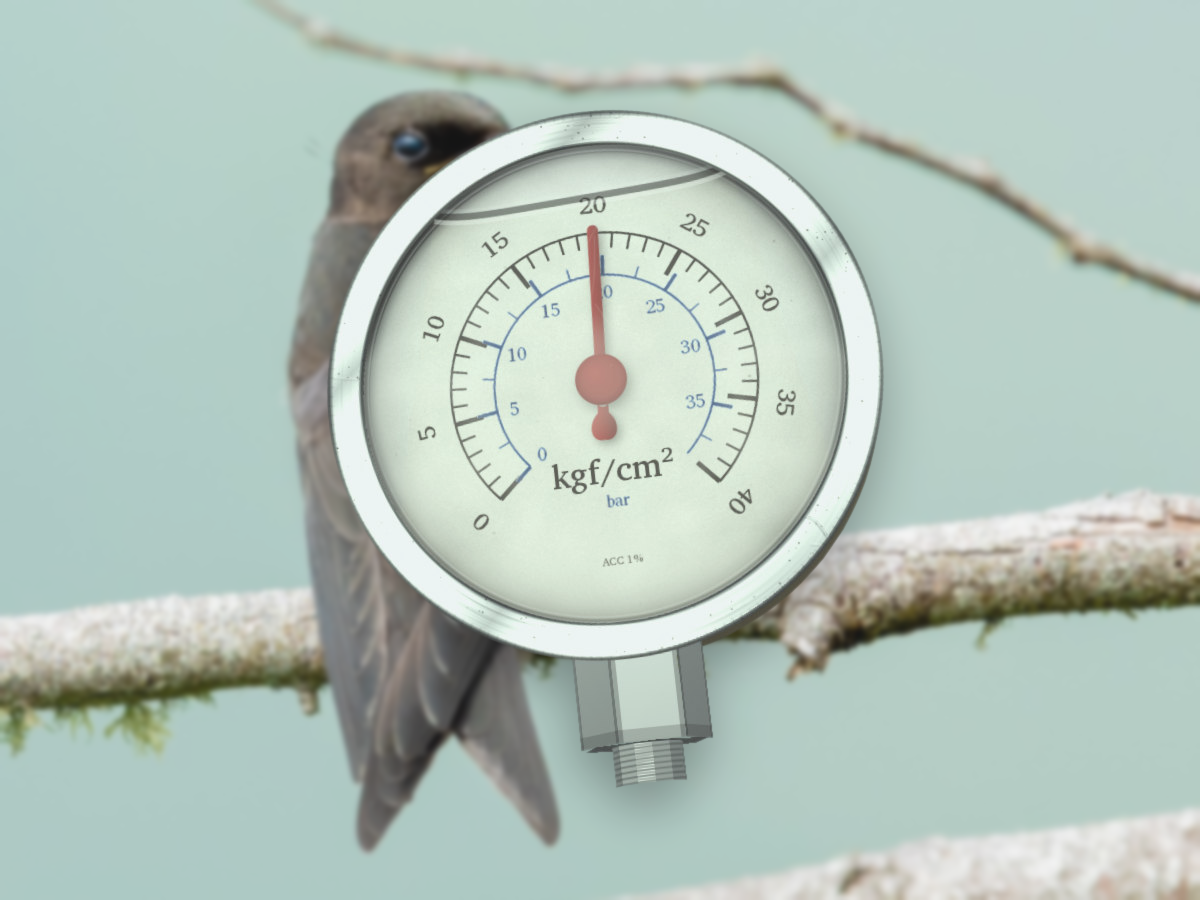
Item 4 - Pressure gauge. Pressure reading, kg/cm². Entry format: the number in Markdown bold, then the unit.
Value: **20** kg/cm²
